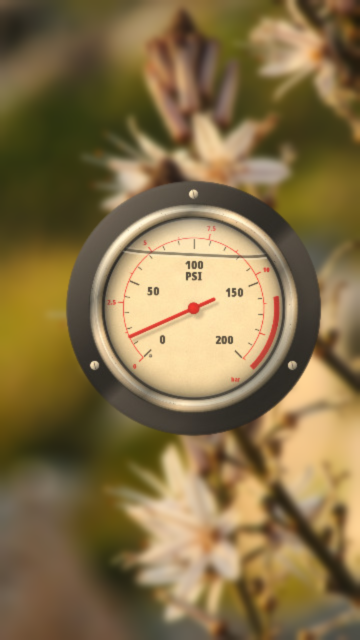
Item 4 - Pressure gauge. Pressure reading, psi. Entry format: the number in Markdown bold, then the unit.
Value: **15** psi
